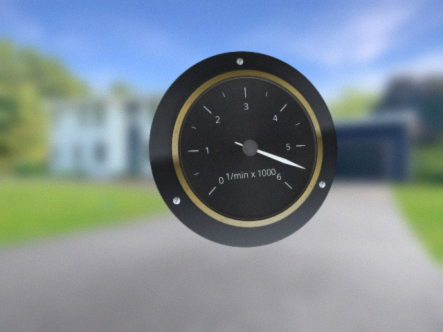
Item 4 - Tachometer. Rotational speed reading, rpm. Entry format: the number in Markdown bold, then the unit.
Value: **5500** rpm
